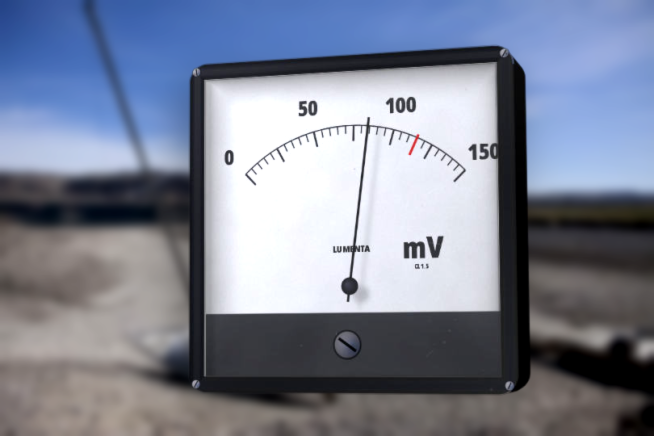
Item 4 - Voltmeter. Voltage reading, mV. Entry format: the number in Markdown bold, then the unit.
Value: **85** mV
